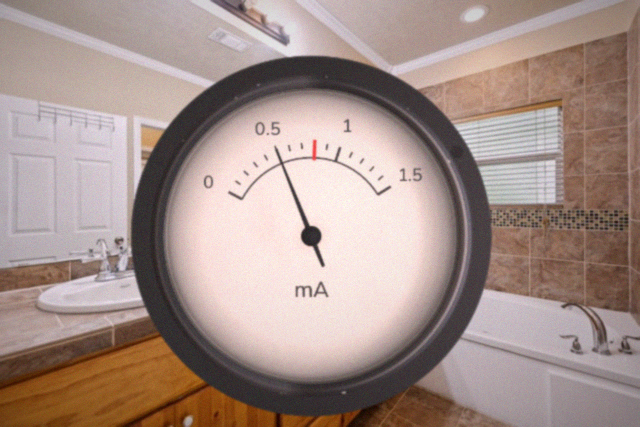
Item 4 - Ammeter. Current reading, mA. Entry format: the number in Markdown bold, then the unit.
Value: **0.5** mA
